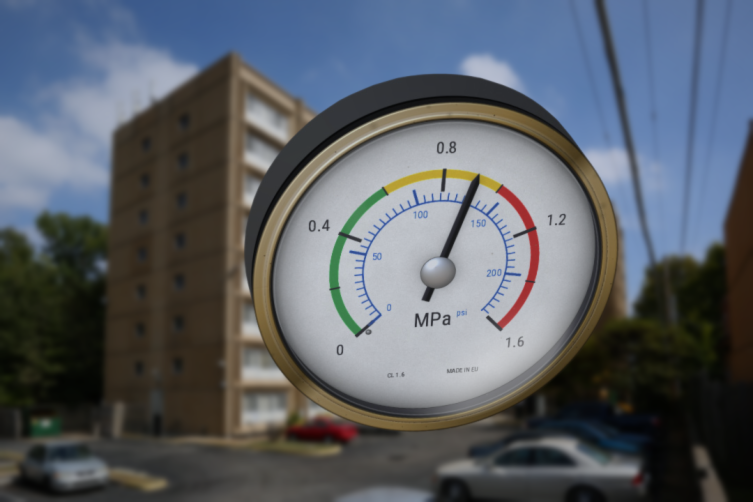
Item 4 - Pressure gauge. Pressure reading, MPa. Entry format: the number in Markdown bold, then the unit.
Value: **0.9** MPa
